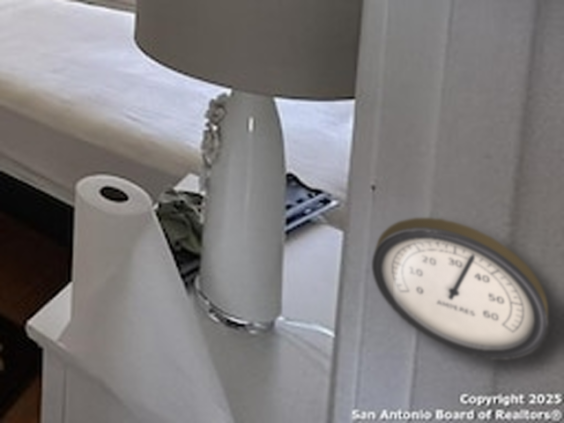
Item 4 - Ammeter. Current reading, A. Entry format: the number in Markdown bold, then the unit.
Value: **34** A
